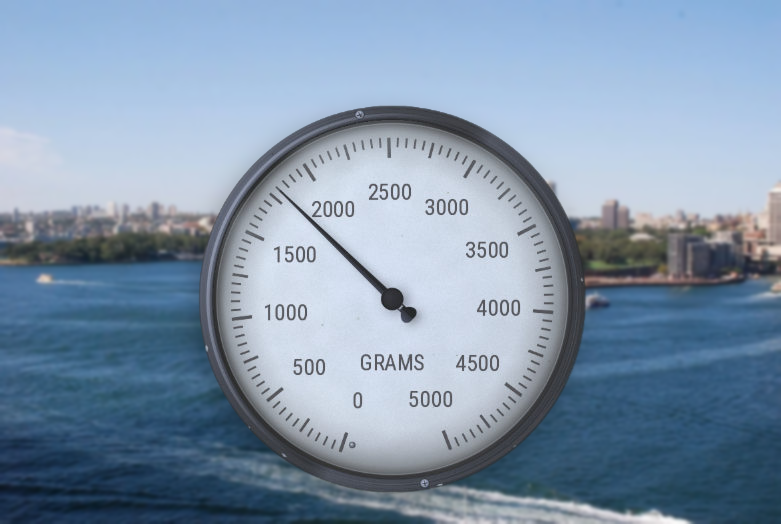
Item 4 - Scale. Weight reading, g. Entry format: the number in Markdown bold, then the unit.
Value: **1800** g
